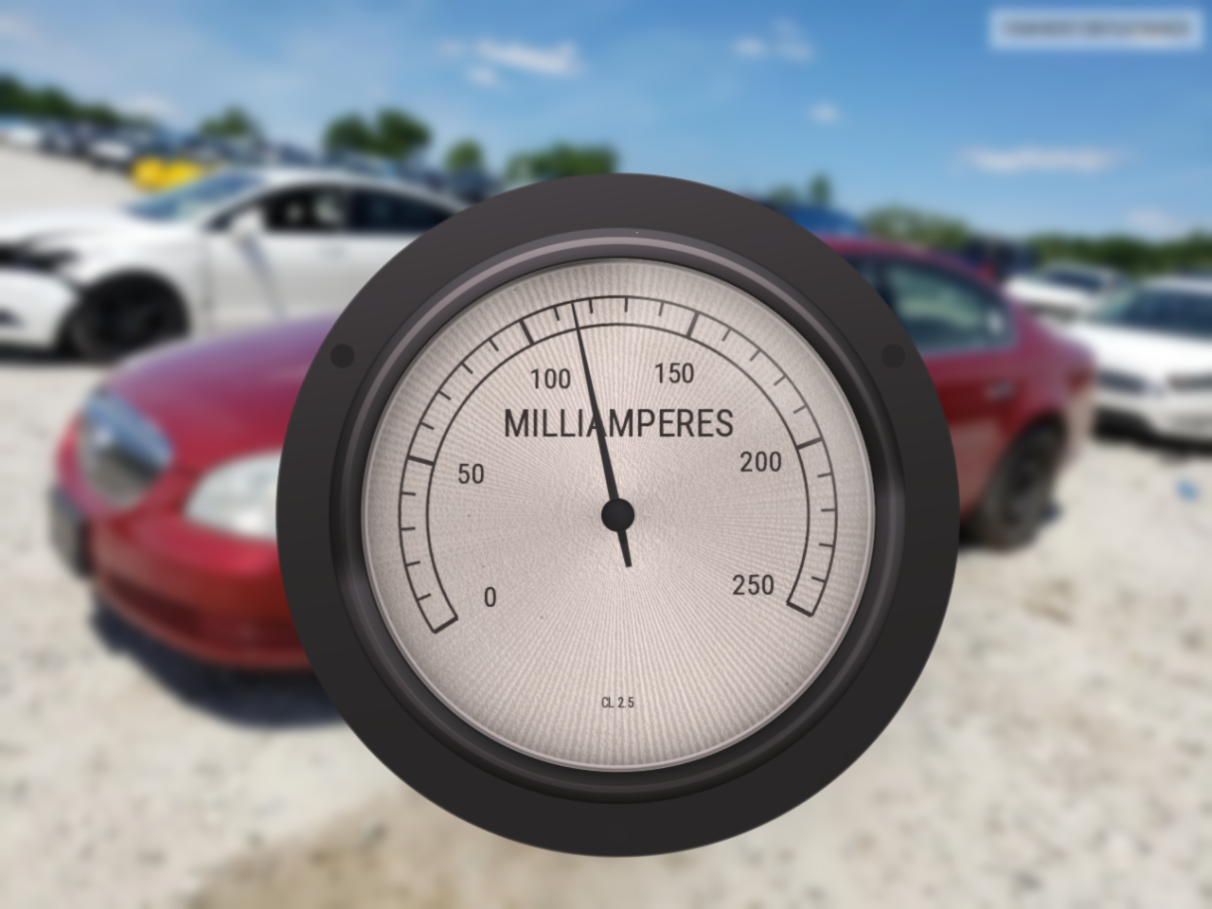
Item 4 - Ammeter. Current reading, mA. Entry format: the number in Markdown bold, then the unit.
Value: **115** mA
